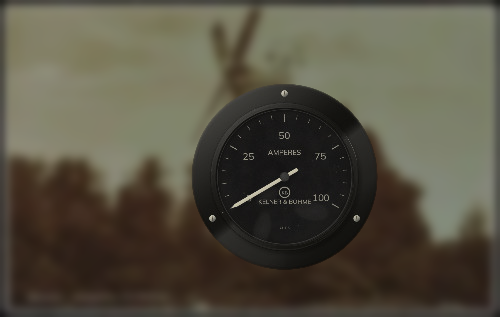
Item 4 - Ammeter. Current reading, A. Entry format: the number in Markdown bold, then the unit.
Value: **0** A
